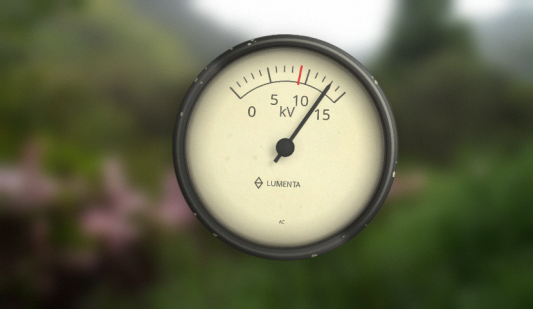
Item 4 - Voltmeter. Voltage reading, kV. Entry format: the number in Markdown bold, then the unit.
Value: **13** kV
